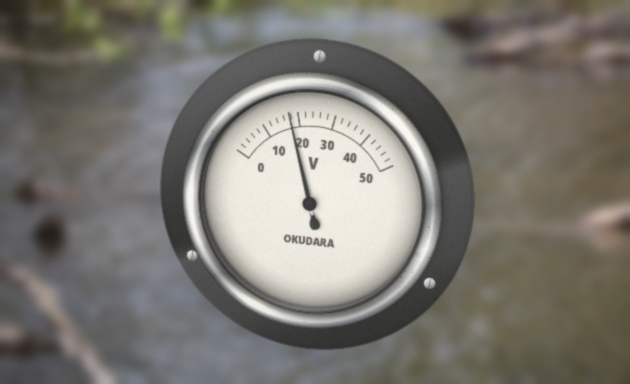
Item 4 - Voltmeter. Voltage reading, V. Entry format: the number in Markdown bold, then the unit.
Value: **18** V
